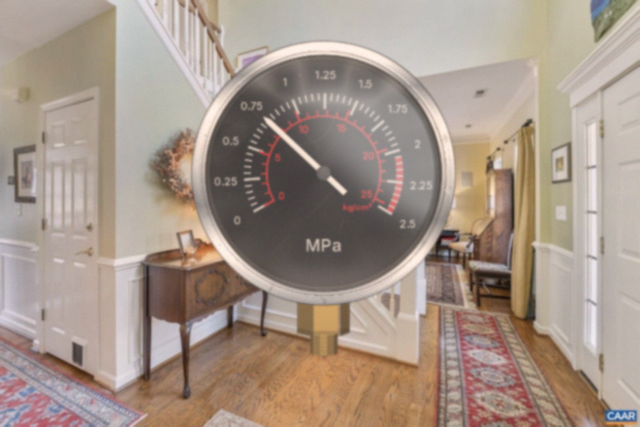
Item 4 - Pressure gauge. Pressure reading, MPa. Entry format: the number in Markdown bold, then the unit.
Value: **0.75** MPa
